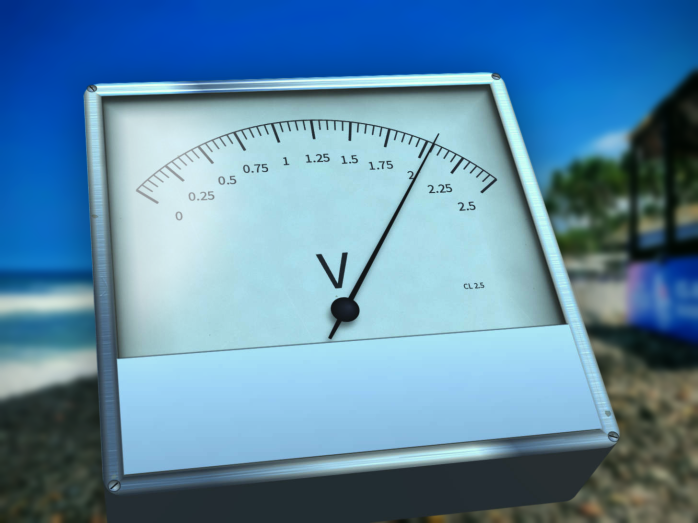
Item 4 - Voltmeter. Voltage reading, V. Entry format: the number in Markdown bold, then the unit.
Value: **2.05** V
